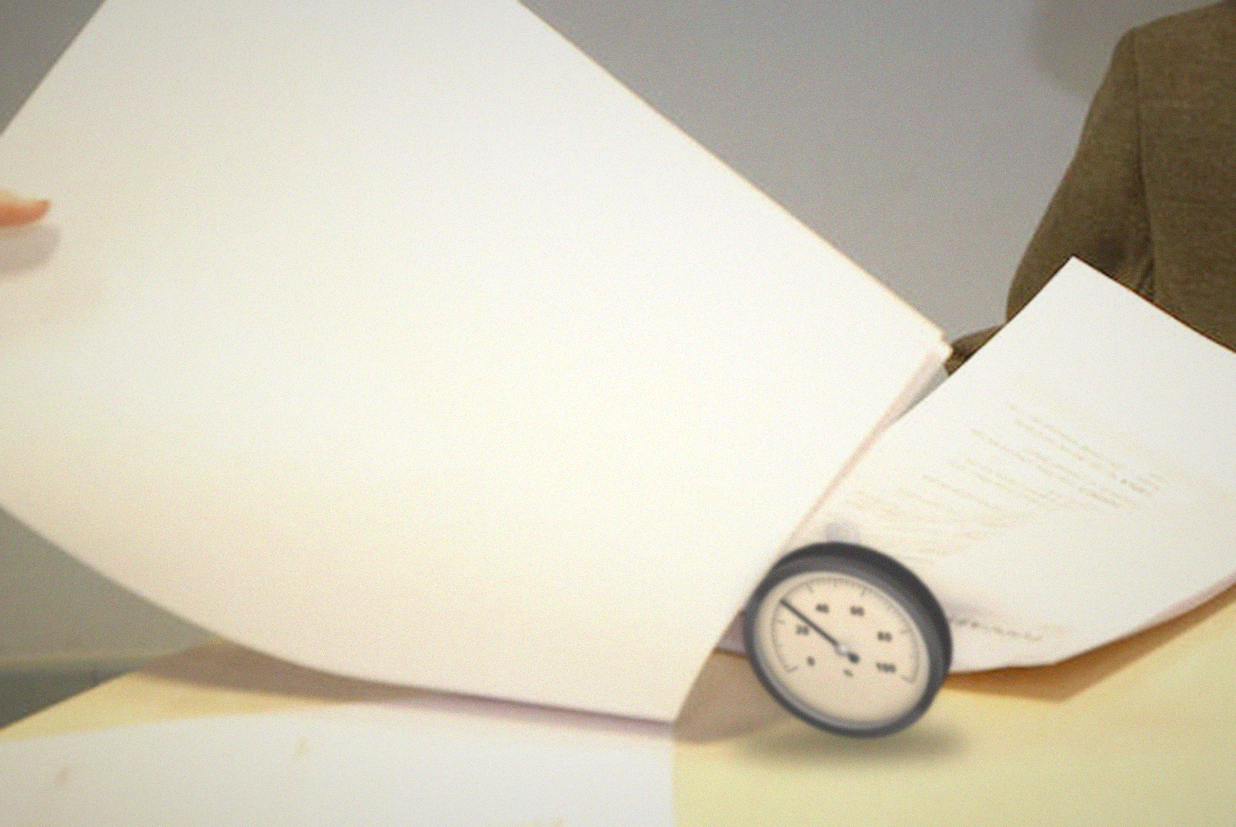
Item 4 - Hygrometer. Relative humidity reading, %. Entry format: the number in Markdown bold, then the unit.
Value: **30** %
